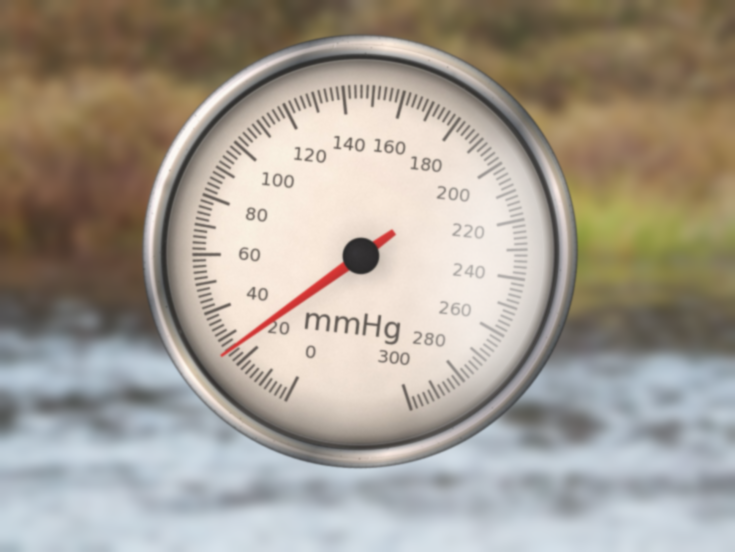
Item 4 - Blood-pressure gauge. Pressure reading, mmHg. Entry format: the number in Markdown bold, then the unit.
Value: **26** mmHg
